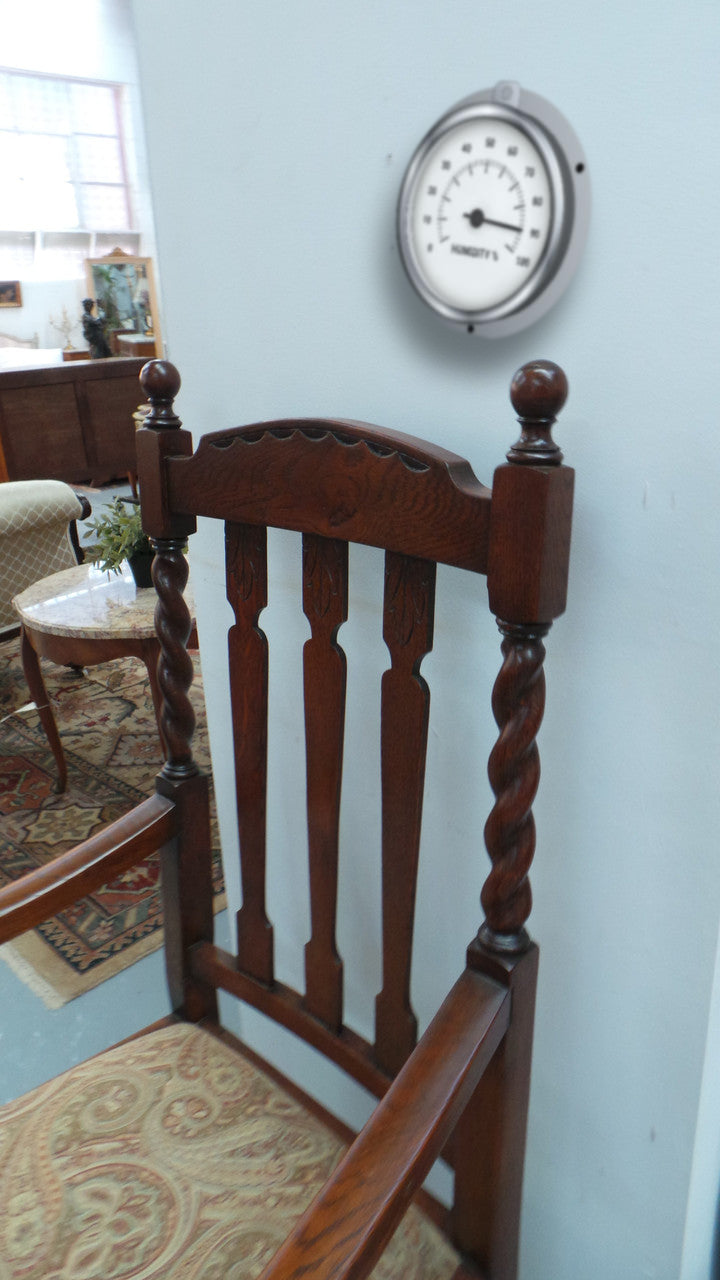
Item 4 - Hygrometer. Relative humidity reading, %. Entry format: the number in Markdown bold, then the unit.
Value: **90** %
